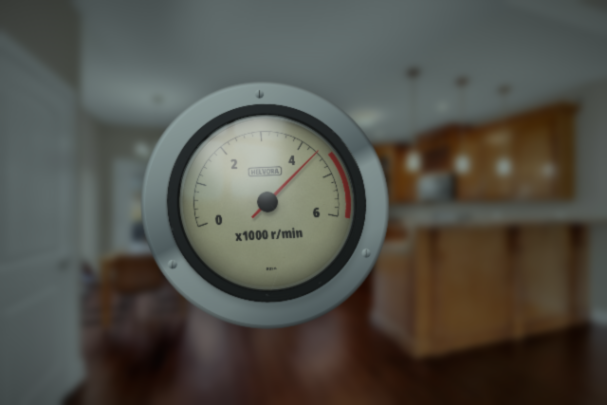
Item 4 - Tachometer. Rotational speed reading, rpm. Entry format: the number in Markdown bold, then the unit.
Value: **4400** rpm
